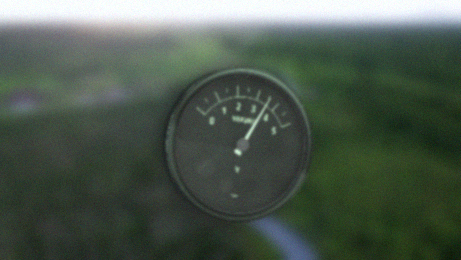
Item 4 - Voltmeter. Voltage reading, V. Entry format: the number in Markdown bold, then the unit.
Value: **3.5** V
